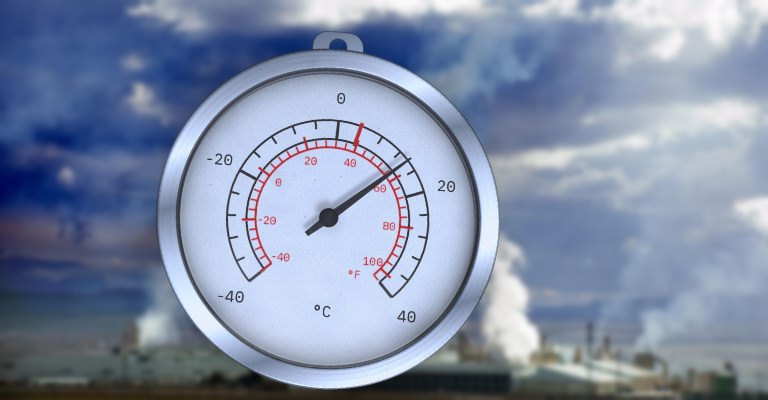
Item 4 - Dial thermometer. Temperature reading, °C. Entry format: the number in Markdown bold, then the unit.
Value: **14** °C
